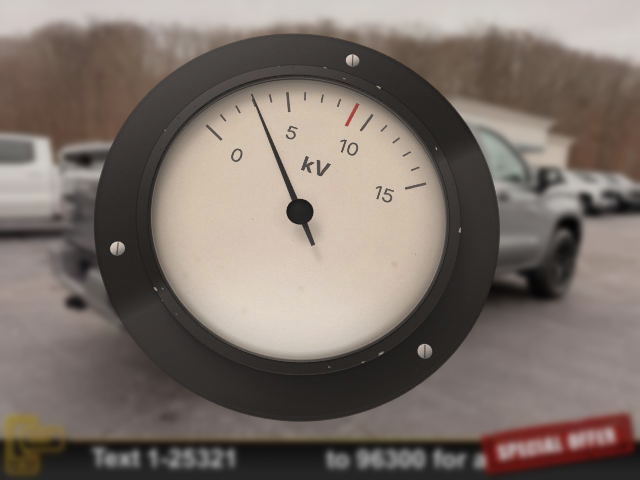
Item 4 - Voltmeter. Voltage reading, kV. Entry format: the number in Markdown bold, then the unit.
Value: **3** kV
